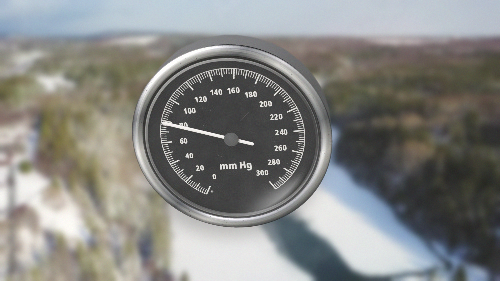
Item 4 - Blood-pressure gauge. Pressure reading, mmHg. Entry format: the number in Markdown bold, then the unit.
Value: **80** mmHg
